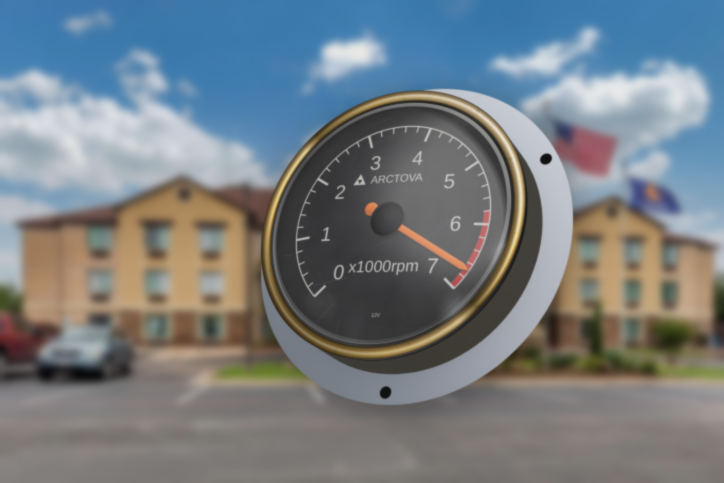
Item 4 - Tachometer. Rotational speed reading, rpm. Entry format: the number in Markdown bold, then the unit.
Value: **6700** rpm
